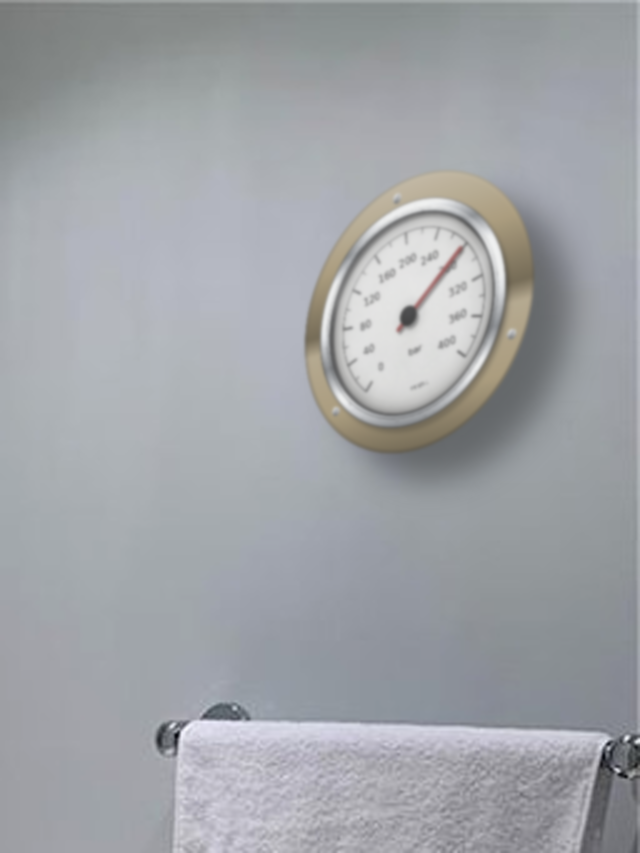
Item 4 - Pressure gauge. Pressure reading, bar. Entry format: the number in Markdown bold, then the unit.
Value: **280** bar
